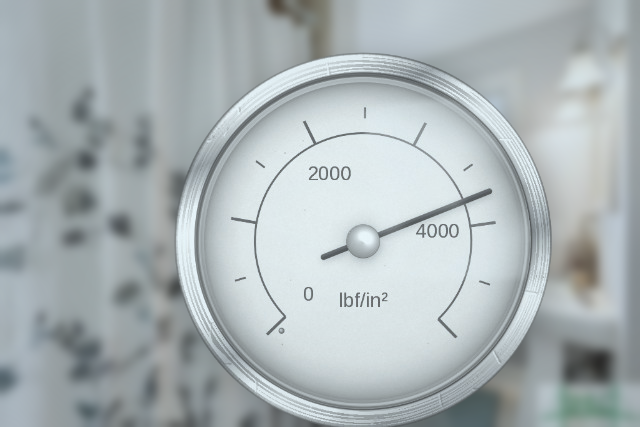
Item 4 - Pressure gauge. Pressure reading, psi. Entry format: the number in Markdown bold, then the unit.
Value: **3750** psi
